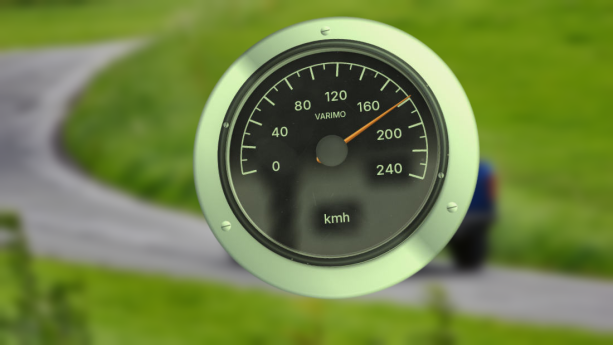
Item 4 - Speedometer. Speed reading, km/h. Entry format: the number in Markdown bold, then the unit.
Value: **180** km/h
